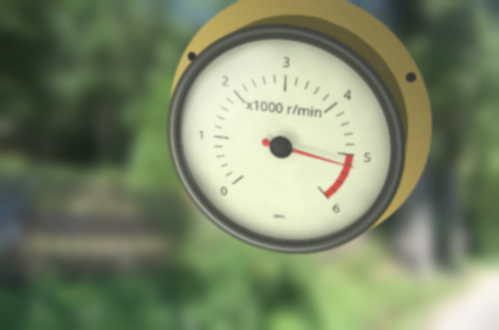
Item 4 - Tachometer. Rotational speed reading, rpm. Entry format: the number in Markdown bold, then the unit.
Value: **5200** rpm
